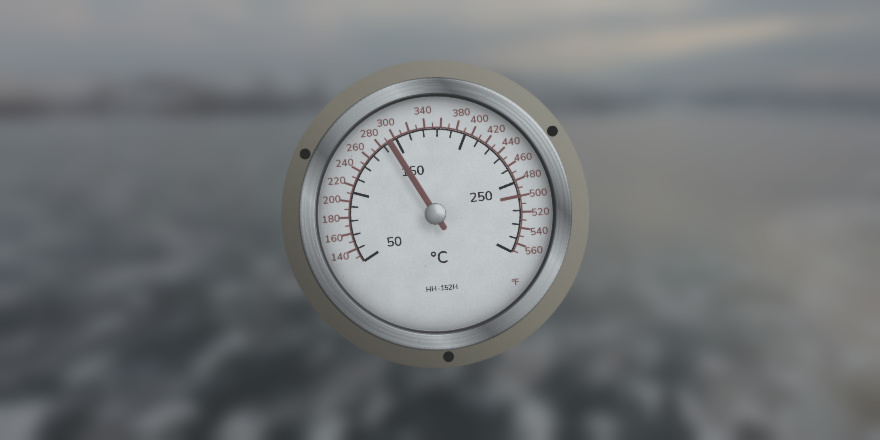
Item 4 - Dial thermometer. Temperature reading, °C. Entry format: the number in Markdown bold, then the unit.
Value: **145** °C
